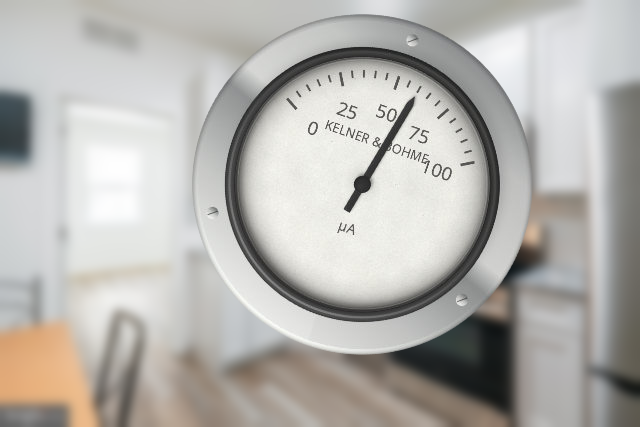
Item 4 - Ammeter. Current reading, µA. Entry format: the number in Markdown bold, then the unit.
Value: **60** µA
